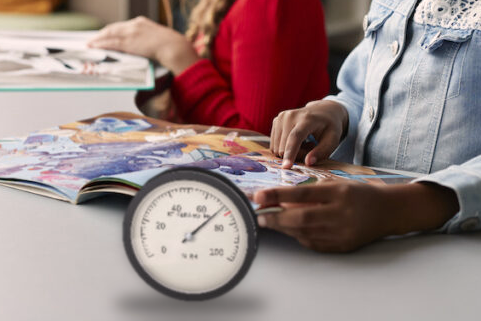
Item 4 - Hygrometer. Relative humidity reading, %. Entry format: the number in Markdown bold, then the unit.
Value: **70** %
